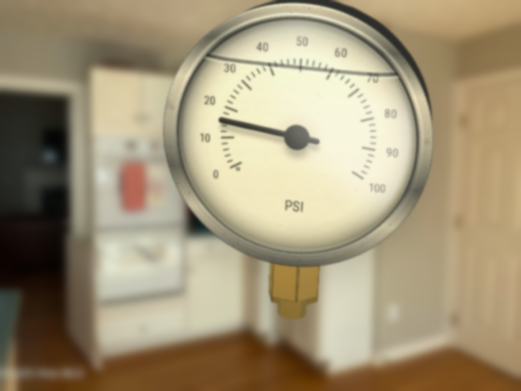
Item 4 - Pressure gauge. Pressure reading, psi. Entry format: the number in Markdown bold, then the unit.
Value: **16** psi
